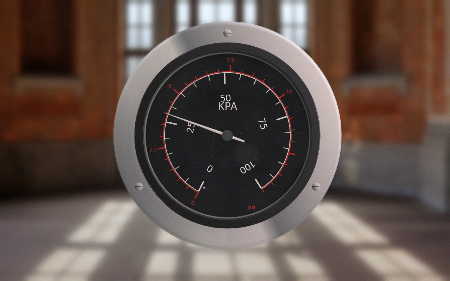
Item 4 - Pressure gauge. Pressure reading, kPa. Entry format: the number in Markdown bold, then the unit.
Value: **27.5** kPa
